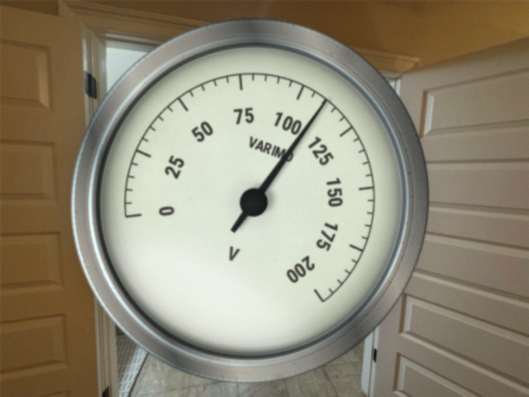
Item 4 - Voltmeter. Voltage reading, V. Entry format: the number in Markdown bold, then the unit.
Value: **110** V
